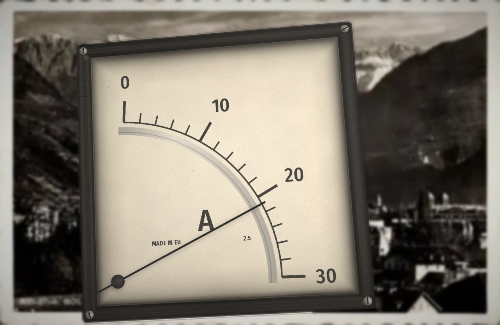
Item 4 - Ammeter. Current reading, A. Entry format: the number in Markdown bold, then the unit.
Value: **21** A
